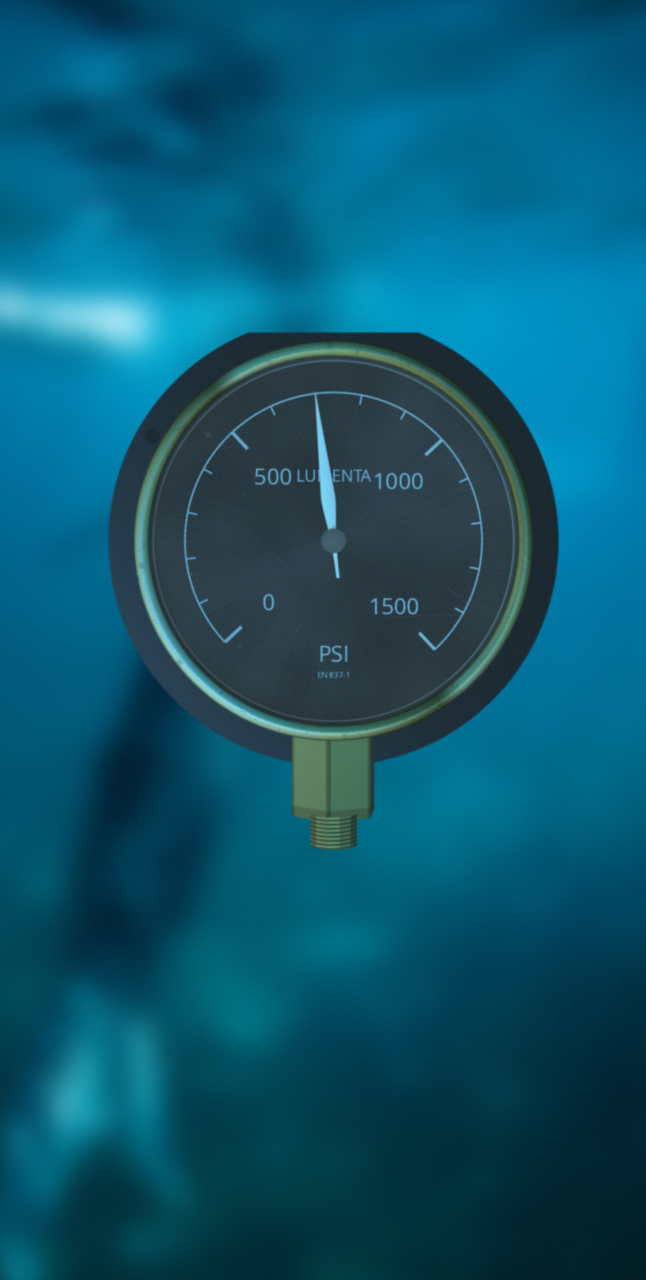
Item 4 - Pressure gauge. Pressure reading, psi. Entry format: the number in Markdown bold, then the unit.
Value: **700** psi
